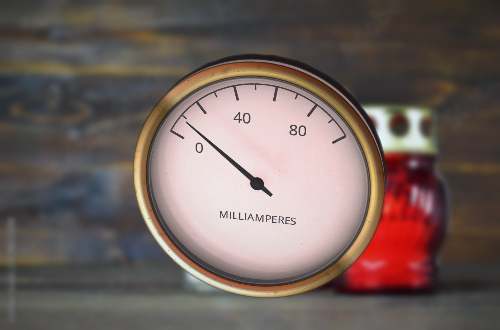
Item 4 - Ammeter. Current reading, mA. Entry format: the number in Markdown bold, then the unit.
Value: **10** mA
